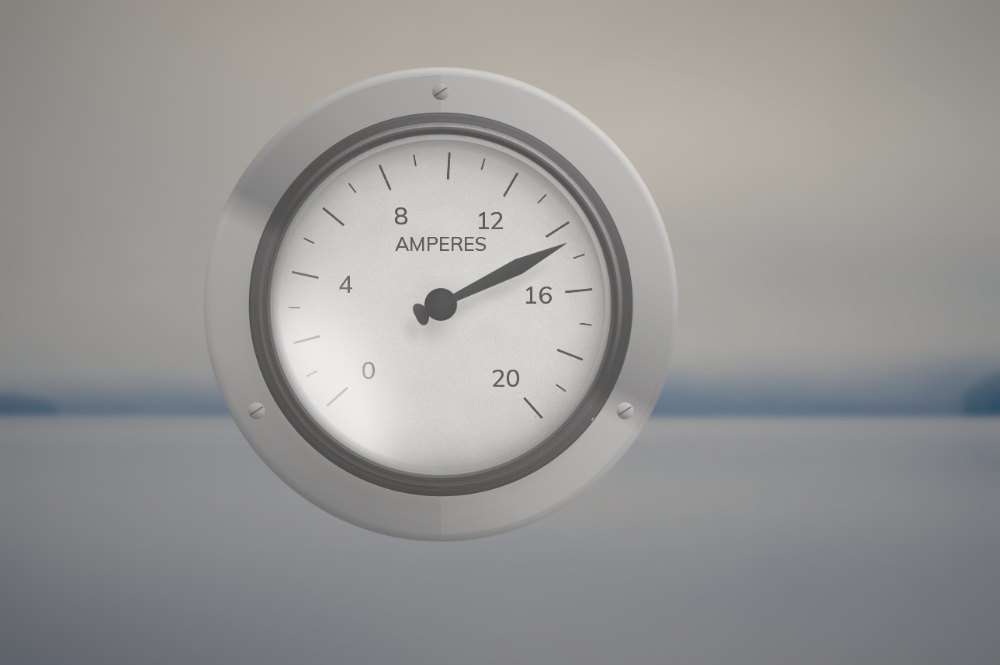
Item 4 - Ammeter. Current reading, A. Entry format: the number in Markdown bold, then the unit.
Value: **14.5** A
